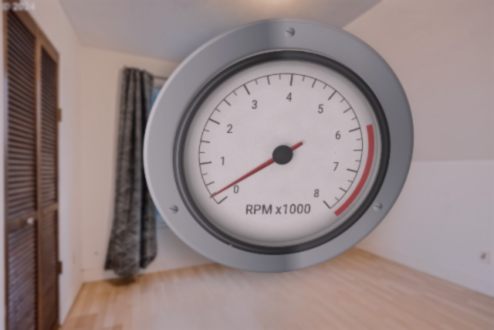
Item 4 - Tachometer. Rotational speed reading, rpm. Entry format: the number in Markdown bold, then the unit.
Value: **250** rpm
